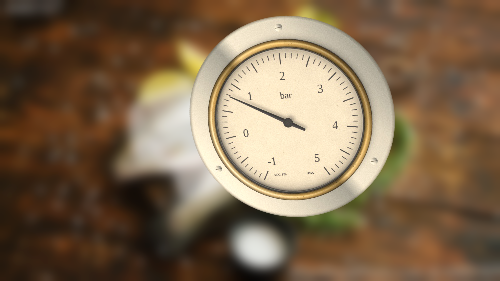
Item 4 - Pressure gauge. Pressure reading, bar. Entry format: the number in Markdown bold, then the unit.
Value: **0.8** bar
